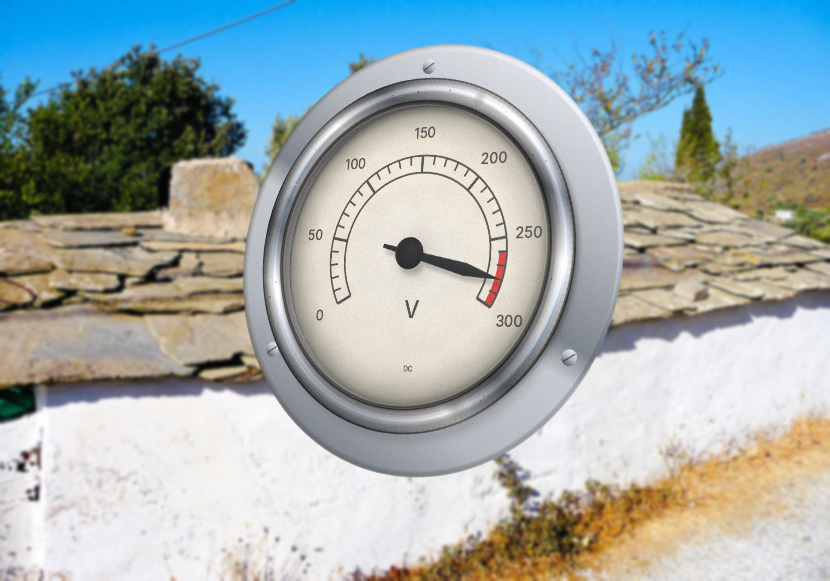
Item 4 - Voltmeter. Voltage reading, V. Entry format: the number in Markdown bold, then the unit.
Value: **280** V
